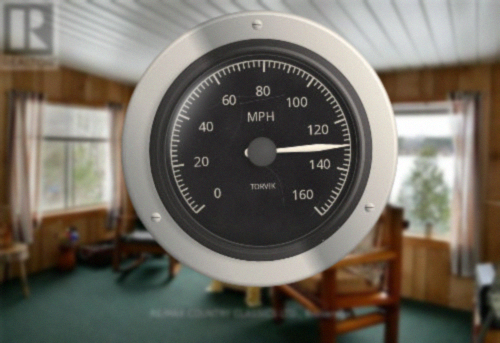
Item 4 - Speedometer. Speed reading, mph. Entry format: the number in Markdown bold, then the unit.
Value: **130** mph
